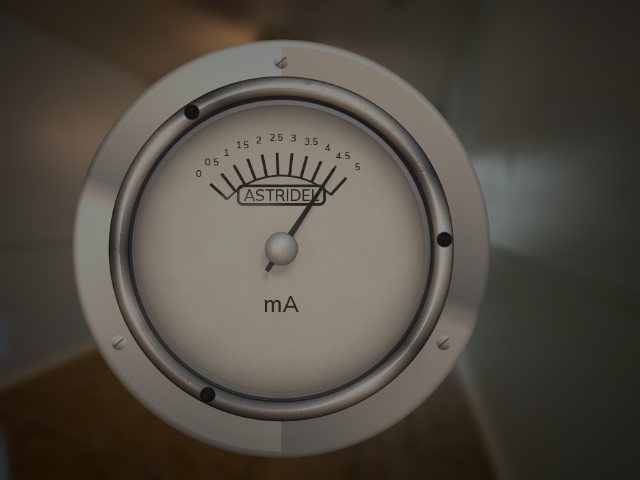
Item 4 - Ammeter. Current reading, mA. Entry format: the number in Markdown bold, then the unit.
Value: **4.5** mA
